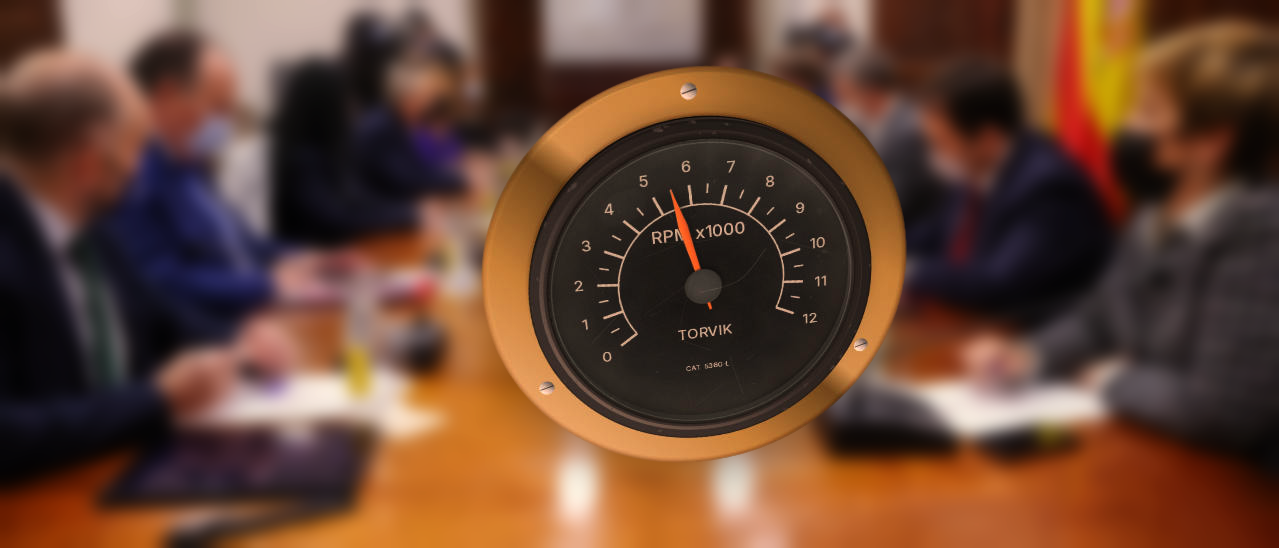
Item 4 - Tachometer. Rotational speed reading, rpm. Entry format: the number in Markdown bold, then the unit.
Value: **5500** rpm
